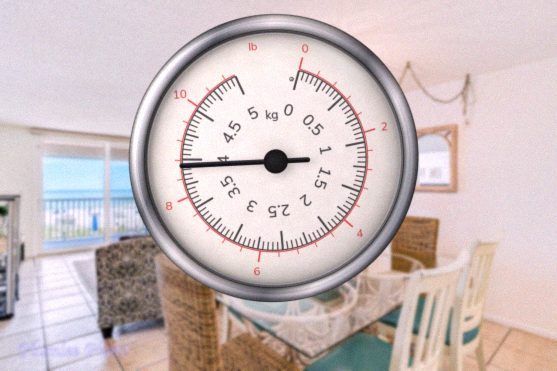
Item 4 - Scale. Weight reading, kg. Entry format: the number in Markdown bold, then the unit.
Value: **3.95** kg
